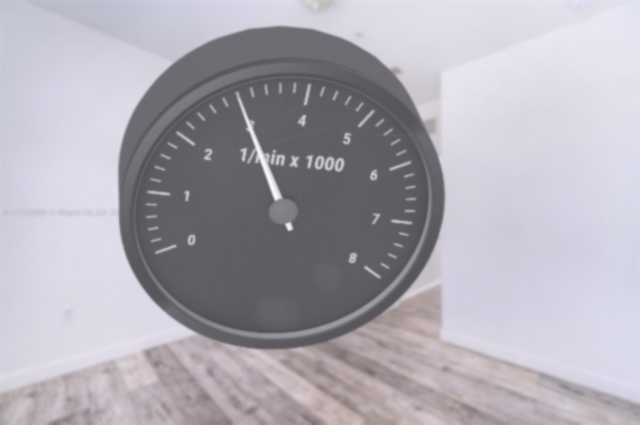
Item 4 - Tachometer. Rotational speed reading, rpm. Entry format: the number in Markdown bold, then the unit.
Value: **3000** rpm
